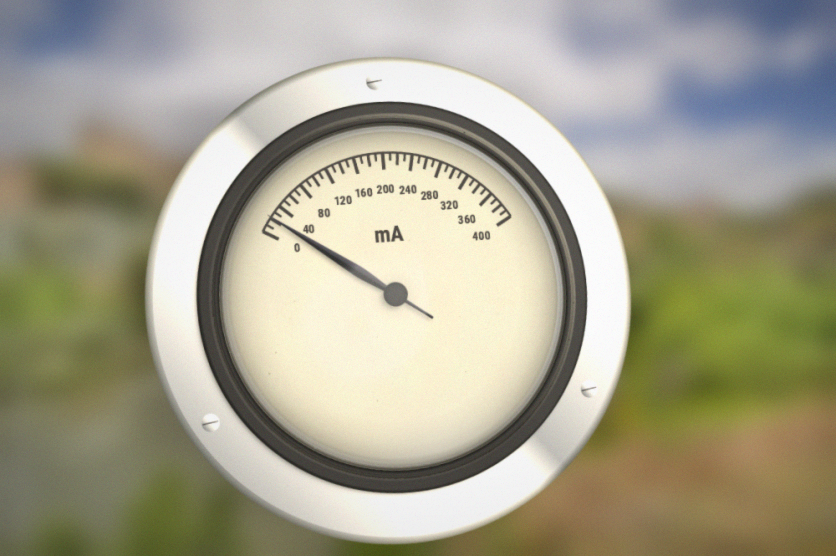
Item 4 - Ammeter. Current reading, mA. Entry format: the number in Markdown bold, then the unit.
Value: **20** mA
